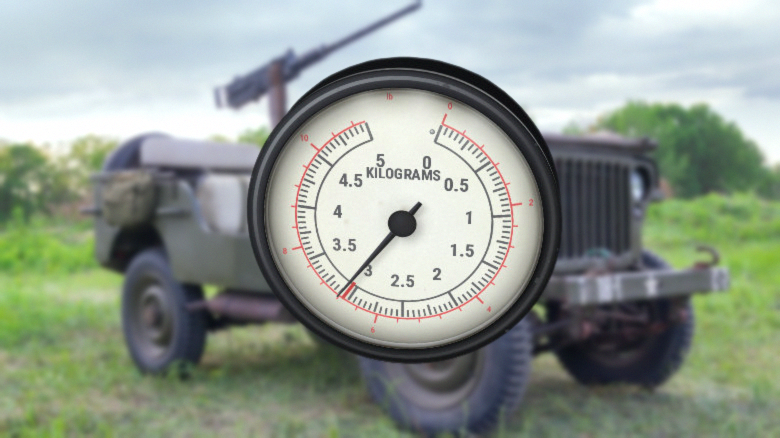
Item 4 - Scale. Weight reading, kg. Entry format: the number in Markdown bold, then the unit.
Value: **3.1** kg
